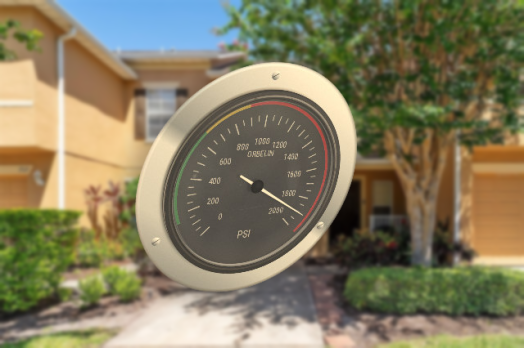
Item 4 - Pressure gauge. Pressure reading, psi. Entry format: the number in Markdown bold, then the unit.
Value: **1900** psi
